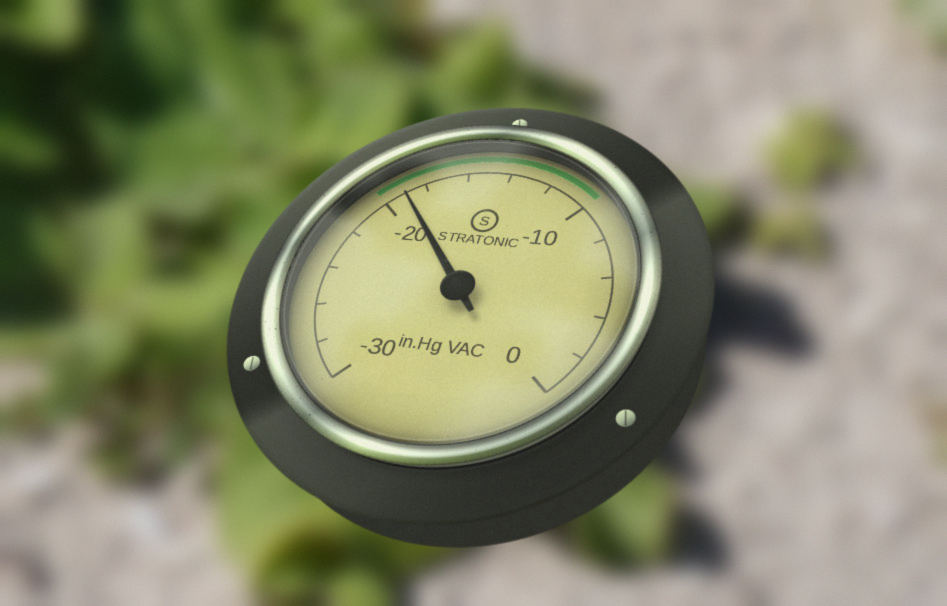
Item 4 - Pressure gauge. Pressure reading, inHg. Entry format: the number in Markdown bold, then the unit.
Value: **-19** inHg
